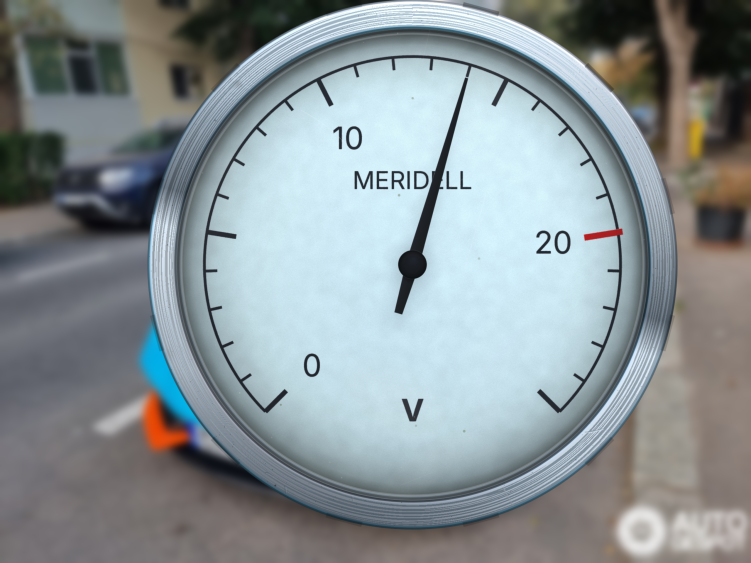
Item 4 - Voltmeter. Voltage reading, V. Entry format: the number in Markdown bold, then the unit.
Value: **14** V
